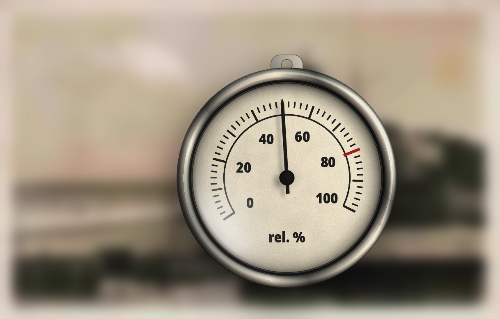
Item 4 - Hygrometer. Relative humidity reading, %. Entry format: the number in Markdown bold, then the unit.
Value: **50** %
